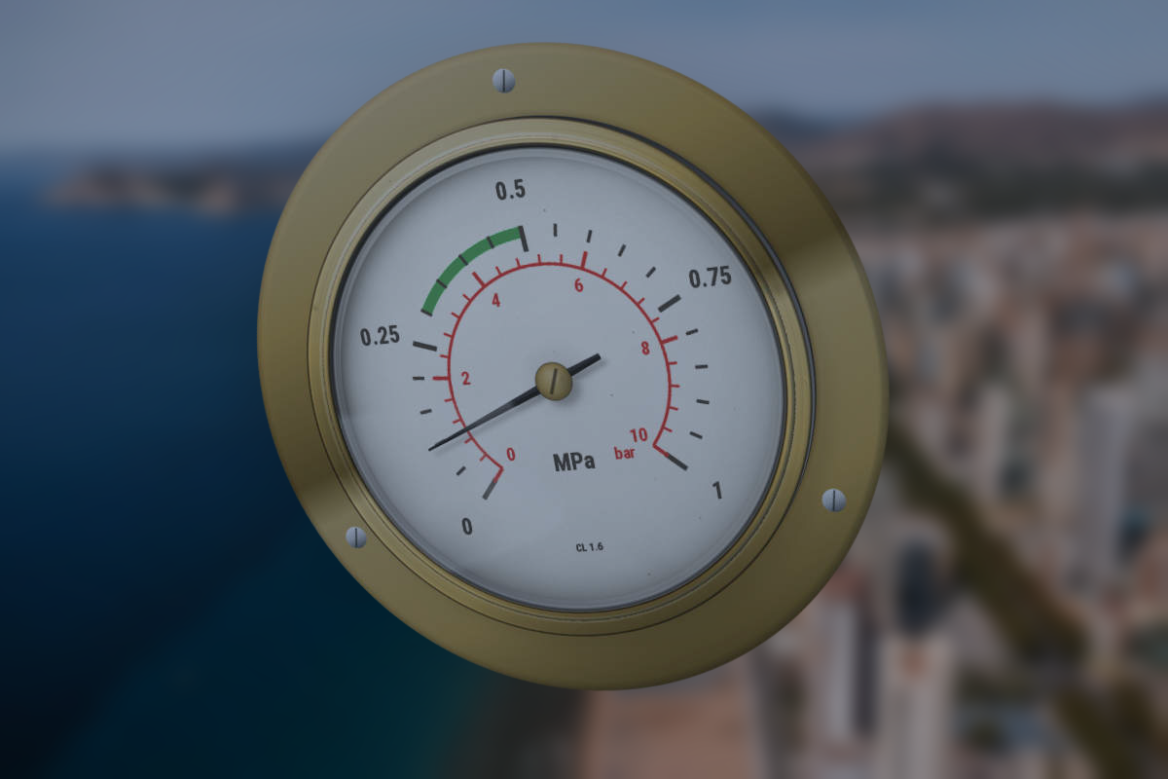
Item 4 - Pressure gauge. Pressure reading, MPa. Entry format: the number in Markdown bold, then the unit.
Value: **0.1** MPa
